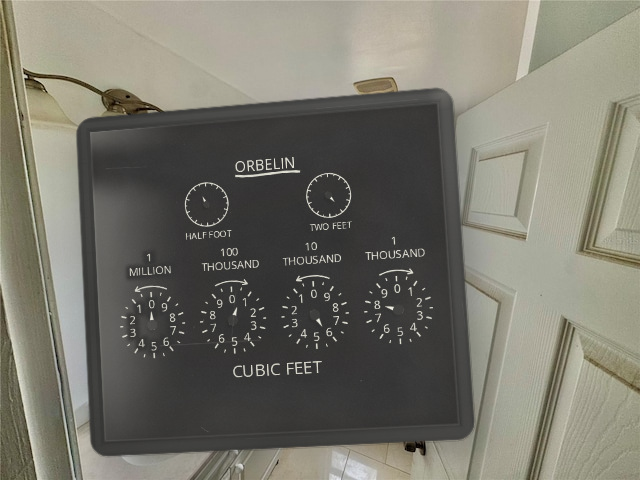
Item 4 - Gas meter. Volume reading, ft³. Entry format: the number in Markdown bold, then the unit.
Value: **5800** ft³
